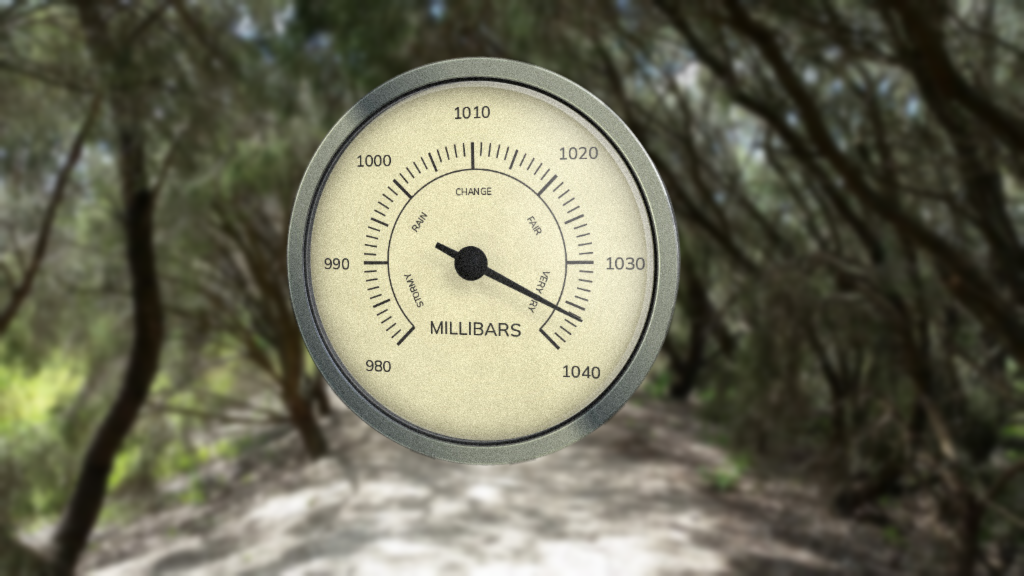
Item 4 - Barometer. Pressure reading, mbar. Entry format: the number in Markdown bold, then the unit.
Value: **1036** mbar
